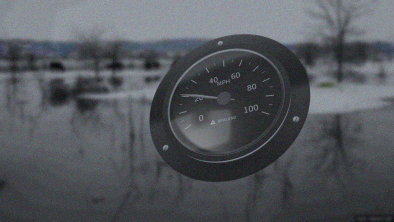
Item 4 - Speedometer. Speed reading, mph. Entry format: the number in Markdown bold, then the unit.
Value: **20** mph
